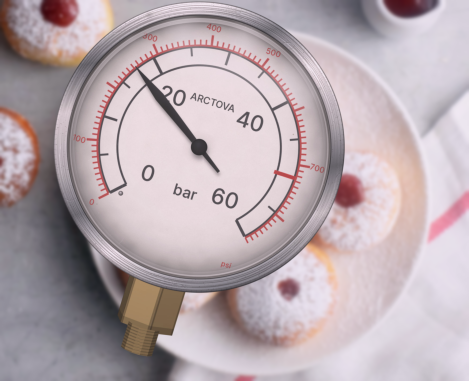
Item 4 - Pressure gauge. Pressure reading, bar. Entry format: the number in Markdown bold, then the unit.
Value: **17.5** bar
